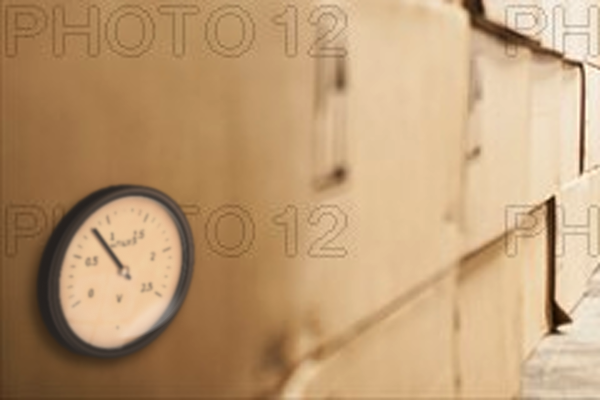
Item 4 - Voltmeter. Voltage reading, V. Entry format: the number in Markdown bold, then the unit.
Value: **0.8** V
